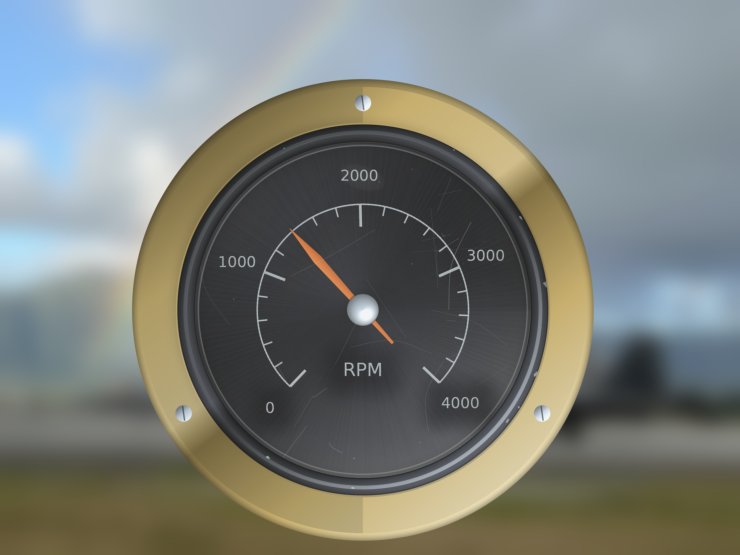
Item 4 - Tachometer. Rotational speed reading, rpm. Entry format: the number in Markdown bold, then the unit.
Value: **1400** rpm
